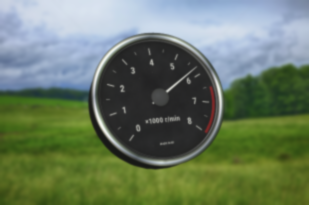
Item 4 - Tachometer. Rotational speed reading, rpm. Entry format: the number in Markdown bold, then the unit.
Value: **5750** rpm
